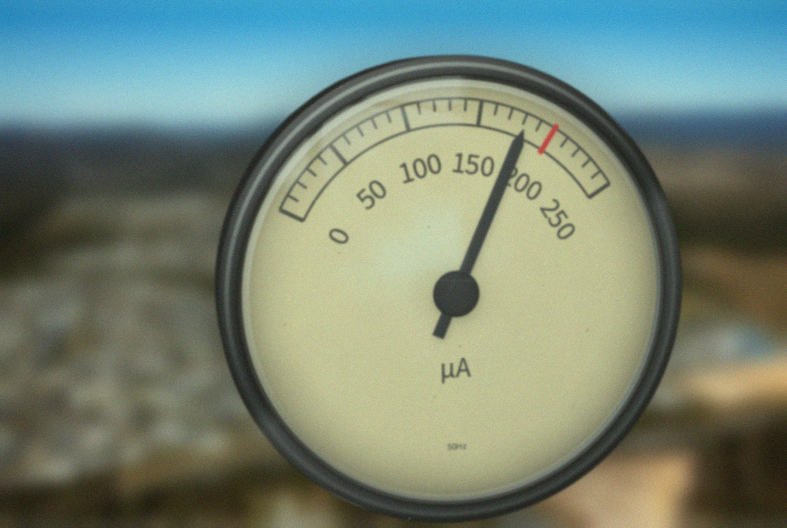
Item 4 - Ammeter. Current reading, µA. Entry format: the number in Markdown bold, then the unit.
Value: **180** µA
